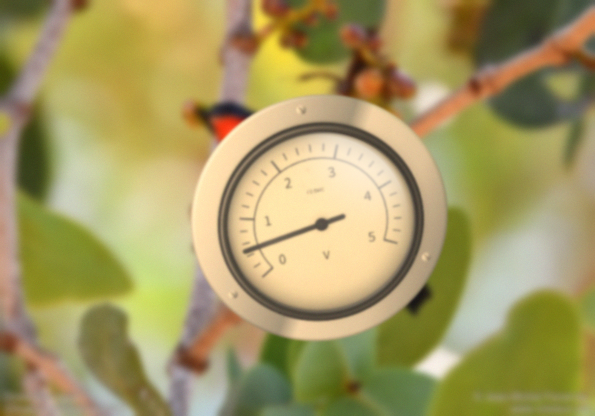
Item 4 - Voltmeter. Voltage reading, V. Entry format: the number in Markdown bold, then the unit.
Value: **0.5** V
